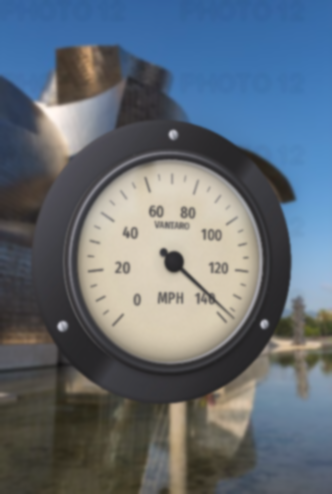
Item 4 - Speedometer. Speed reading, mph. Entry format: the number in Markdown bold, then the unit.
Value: **137.5** mph
